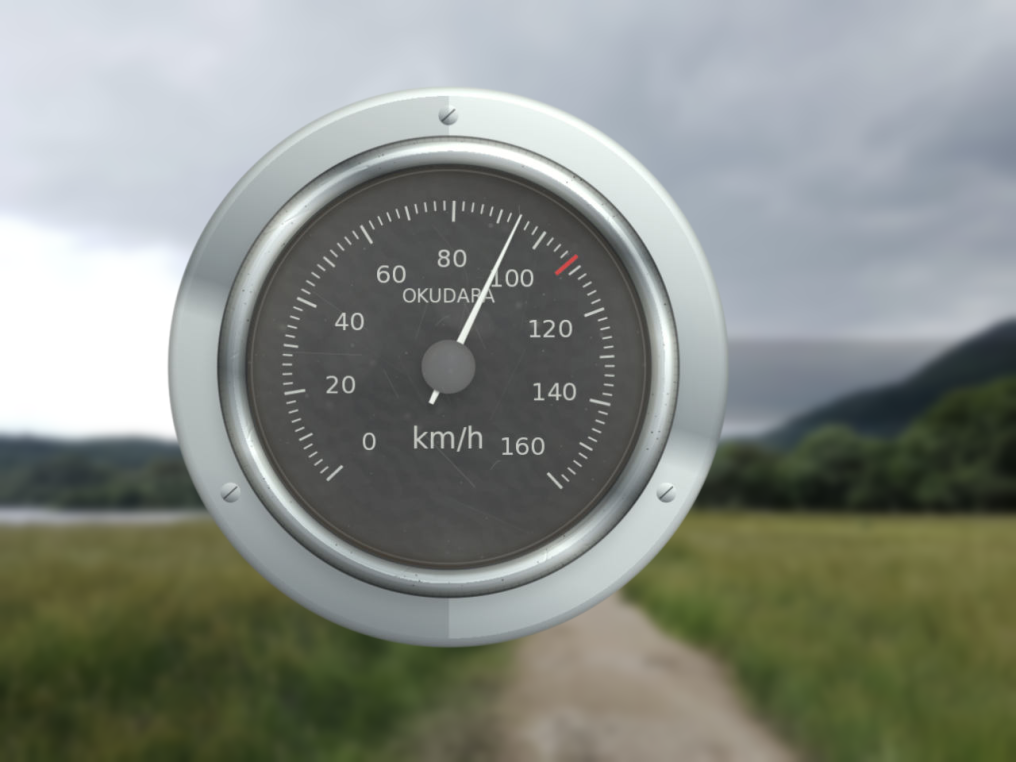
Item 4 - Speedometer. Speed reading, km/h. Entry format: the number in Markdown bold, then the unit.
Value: **94** km/h
